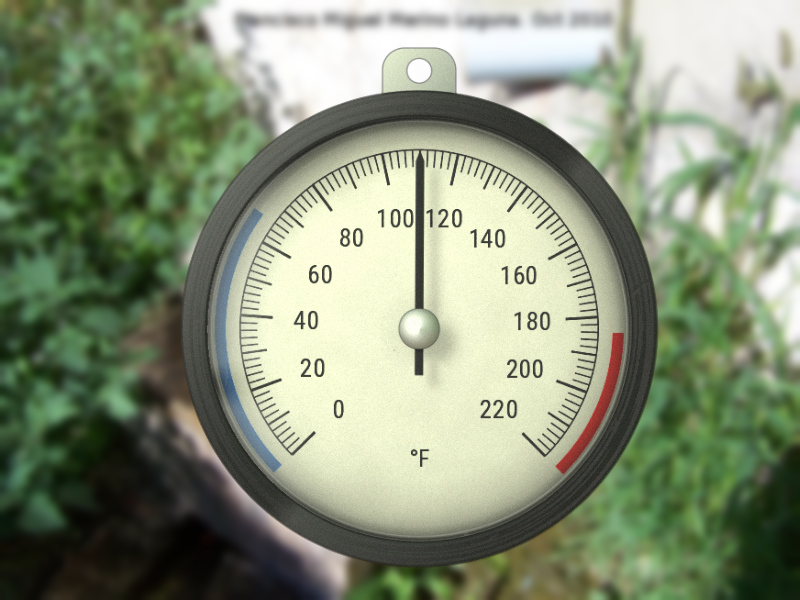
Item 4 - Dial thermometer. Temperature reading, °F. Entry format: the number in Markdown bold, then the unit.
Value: **110** °F
